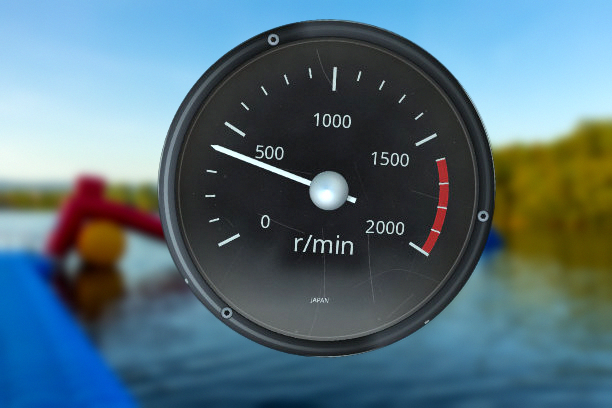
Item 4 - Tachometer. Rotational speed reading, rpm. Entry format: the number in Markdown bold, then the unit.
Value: **400** rpm
